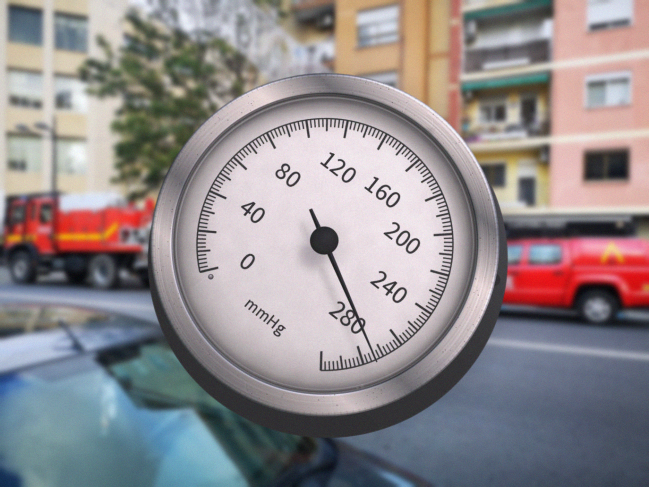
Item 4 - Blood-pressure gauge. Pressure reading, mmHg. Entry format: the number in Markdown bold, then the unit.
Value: **274** mmHg
